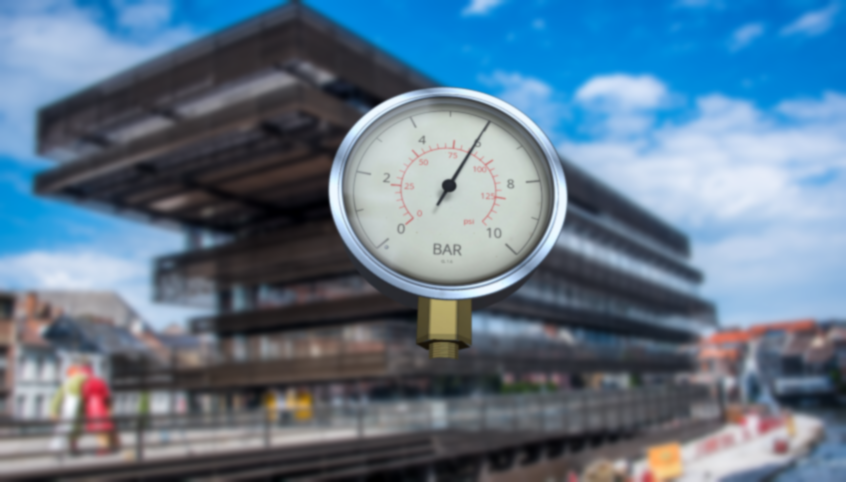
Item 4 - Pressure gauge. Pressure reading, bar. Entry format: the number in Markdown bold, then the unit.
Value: **6** bar
